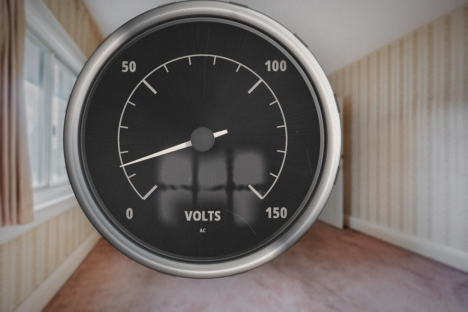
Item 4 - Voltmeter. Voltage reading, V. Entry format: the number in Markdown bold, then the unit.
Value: **15** V
